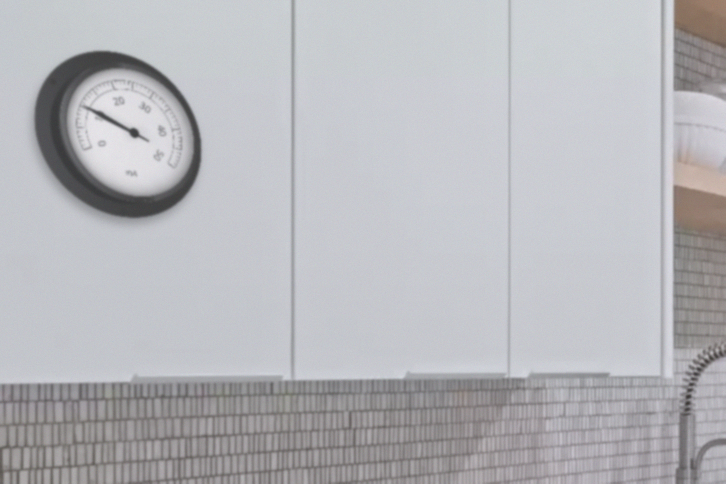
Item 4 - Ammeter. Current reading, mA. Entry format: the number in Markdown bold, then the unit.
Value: **10** mA
